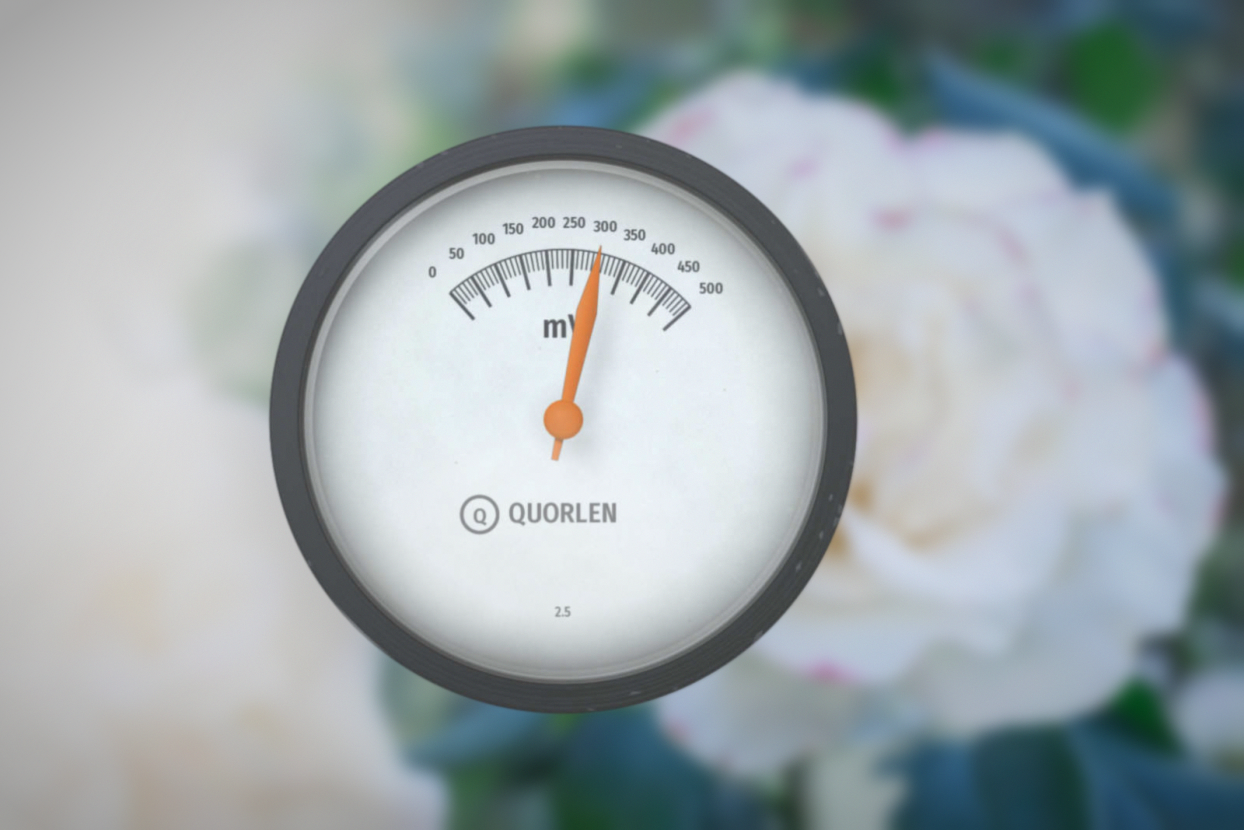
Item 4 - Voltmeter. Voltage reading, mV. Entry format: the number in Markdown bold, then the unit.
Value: **300** mV
